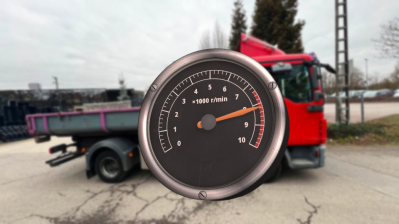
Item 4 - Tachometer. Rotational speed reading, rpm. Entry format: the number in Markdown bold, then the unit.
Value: **8200** rpm
